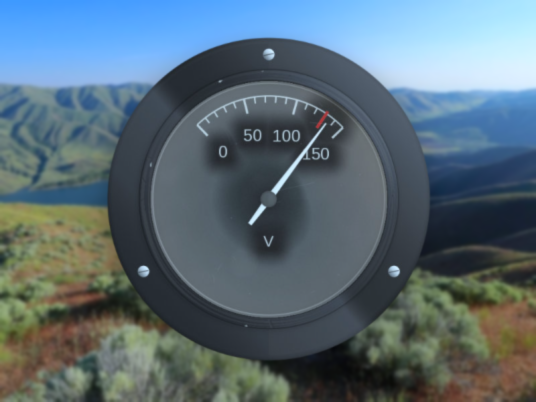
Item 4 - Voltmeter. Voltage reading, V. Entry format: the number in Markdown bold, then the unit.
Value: **135** V
